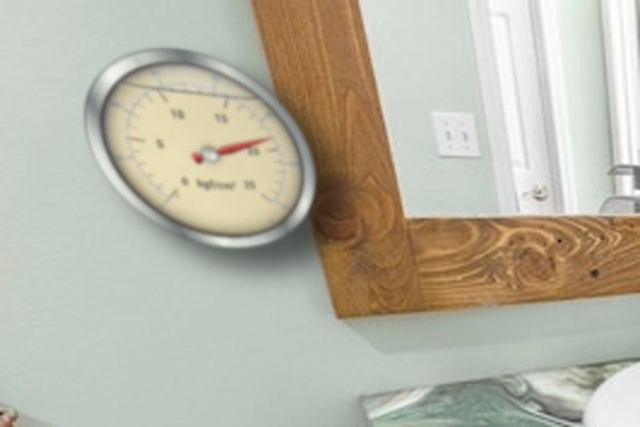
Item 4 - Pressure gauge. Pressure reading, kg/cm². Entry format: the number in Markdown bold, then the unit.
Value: **19** kg/cm²
